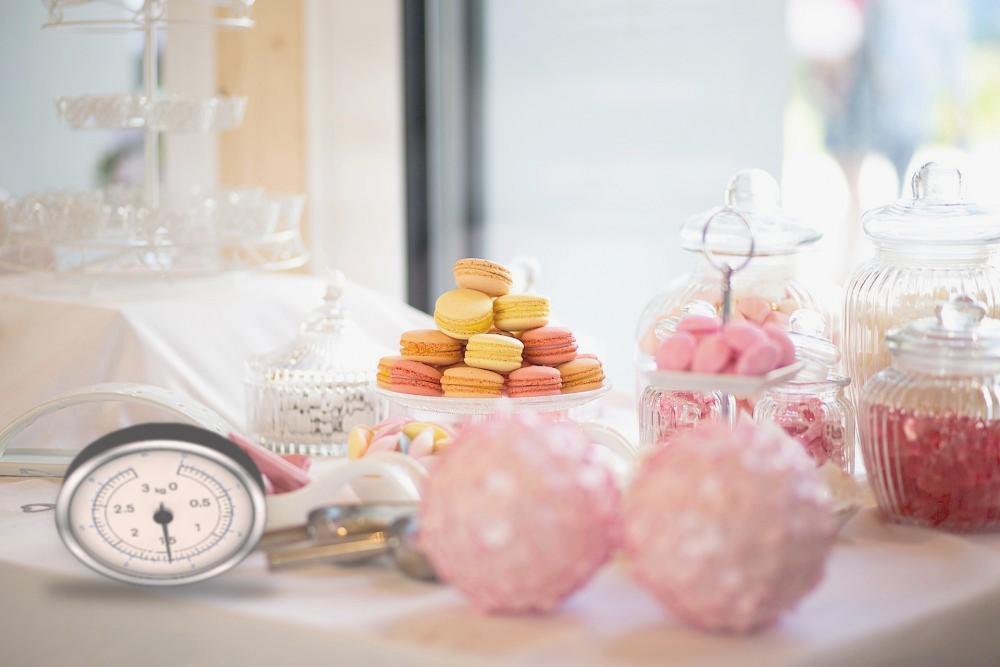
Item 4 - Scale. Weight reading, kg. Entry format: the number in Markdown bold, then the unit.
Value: **1.5** kg
